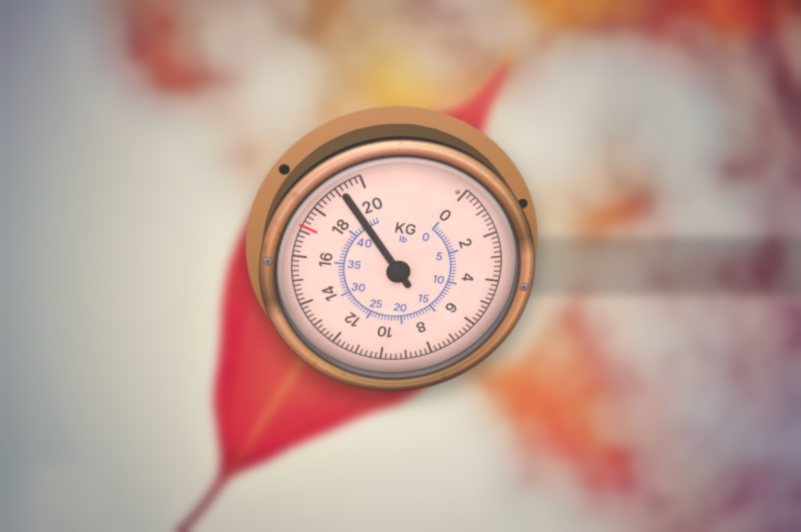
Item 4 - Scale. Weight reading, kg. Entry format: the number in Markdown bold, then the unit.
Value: **19.2** kg
